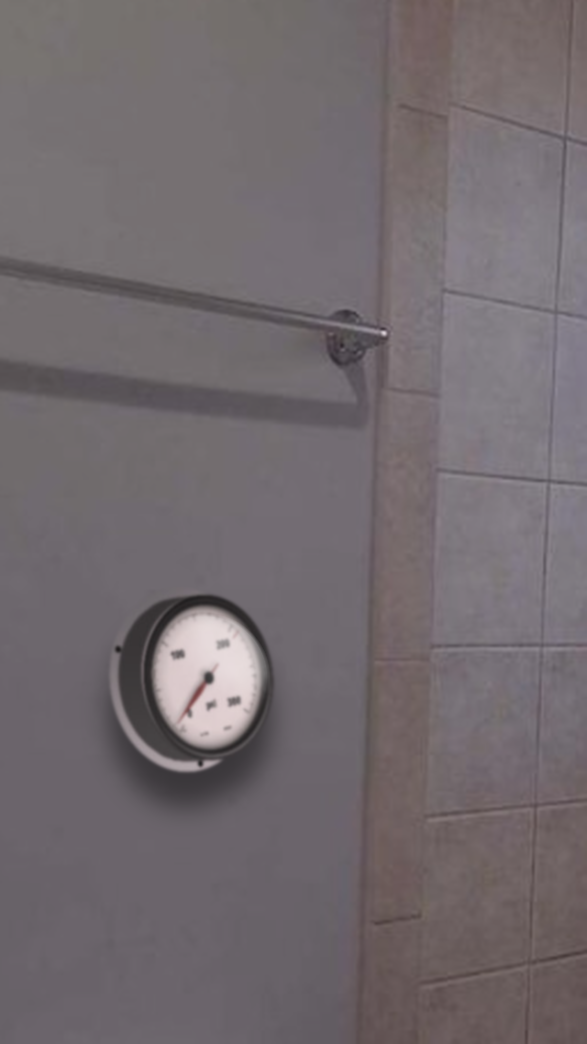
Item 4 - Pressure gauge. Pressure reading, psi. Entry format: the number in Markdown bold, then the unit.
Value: **10** psi
